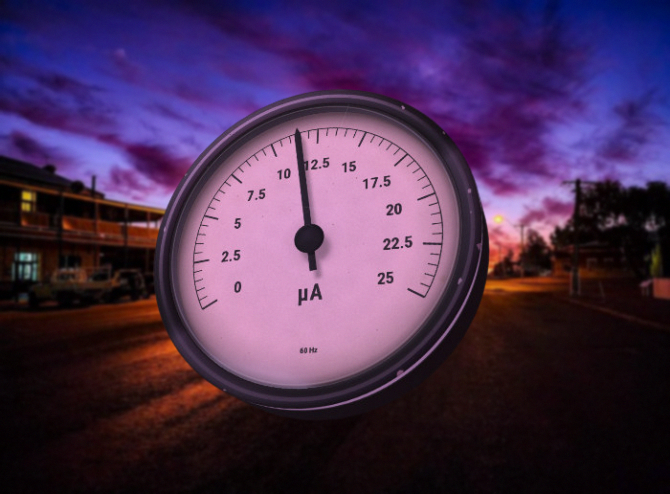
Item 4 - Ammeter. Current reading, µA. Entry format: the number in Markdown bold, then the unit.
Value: **11.5** µA
